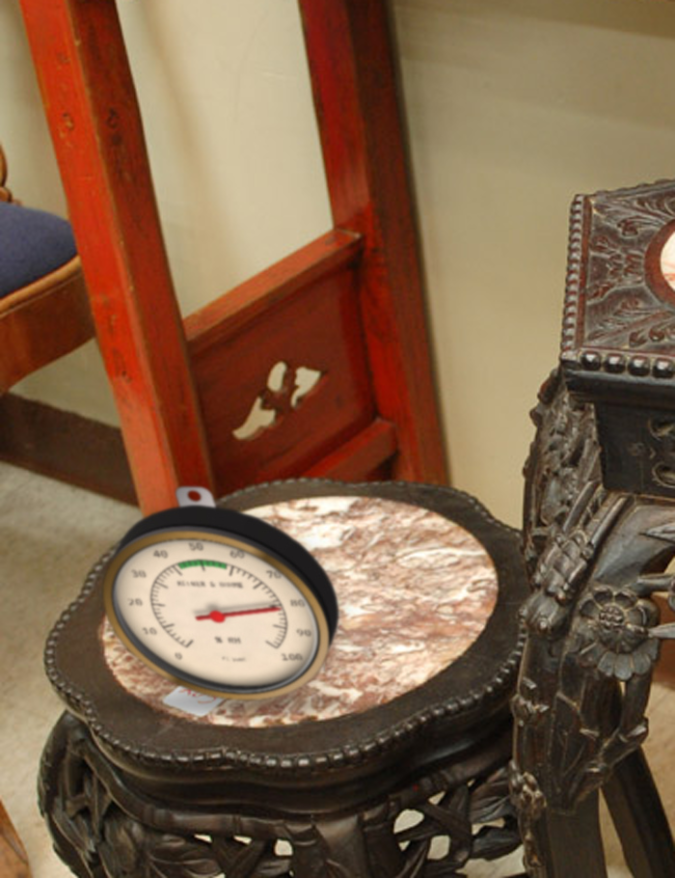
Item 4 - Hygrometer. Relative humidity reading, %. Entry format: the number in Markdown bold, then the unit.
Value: **80** %
